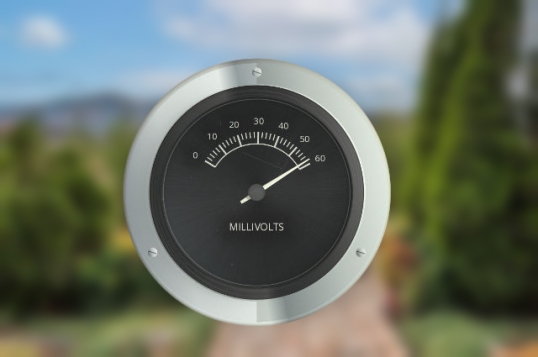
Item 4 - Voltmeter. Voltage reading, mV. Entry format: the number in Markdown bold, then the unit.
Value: **58** mV
